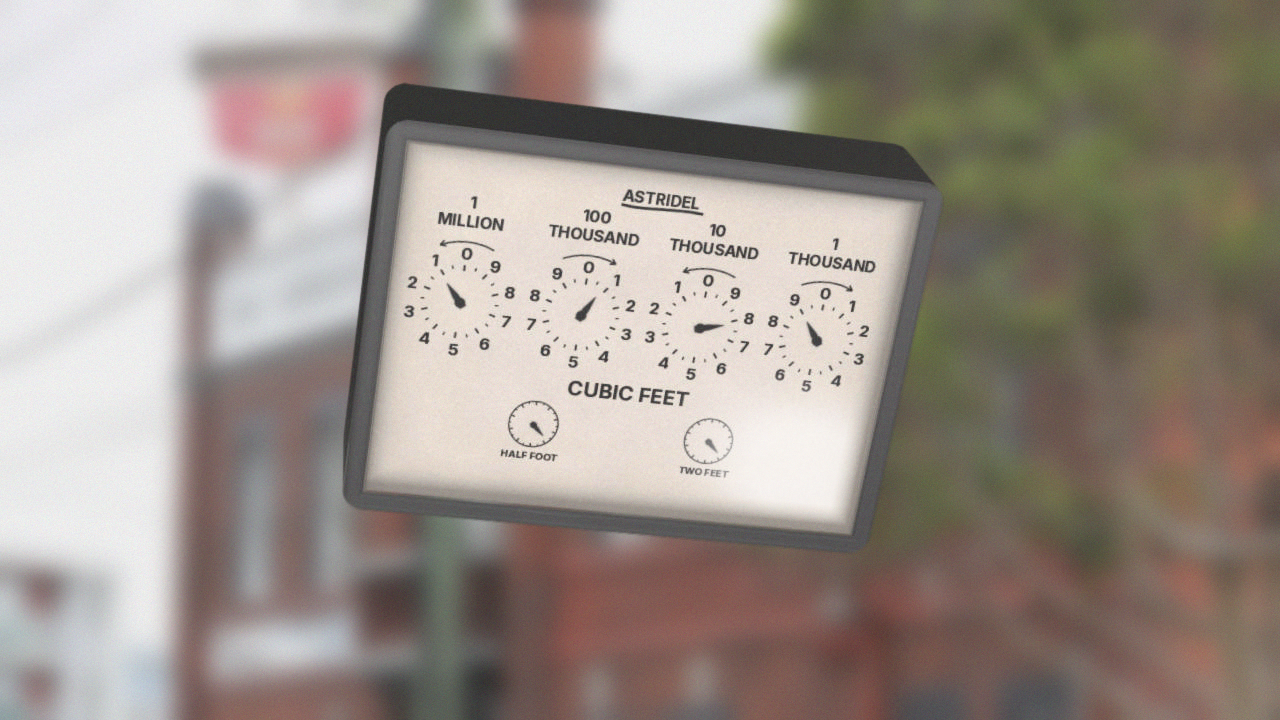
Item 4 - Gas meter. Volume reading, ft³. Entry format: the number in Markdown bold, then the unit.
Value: **107900** ft³
